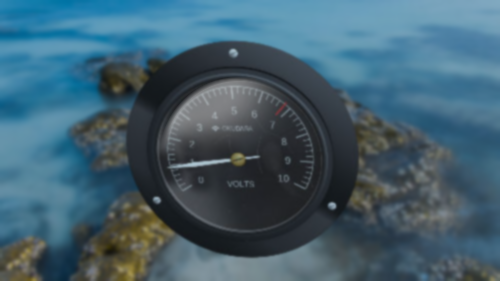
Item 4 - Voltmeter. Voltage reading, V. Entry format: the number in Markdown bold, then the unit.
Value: **1** V
